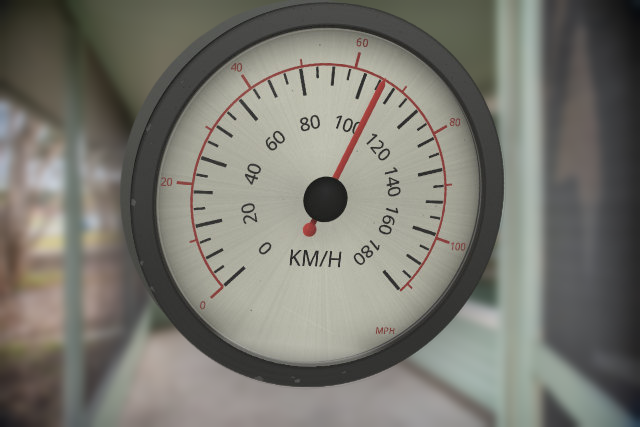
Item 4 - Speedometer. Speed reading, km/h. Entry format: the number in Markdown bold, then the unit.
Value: **105** km/h
